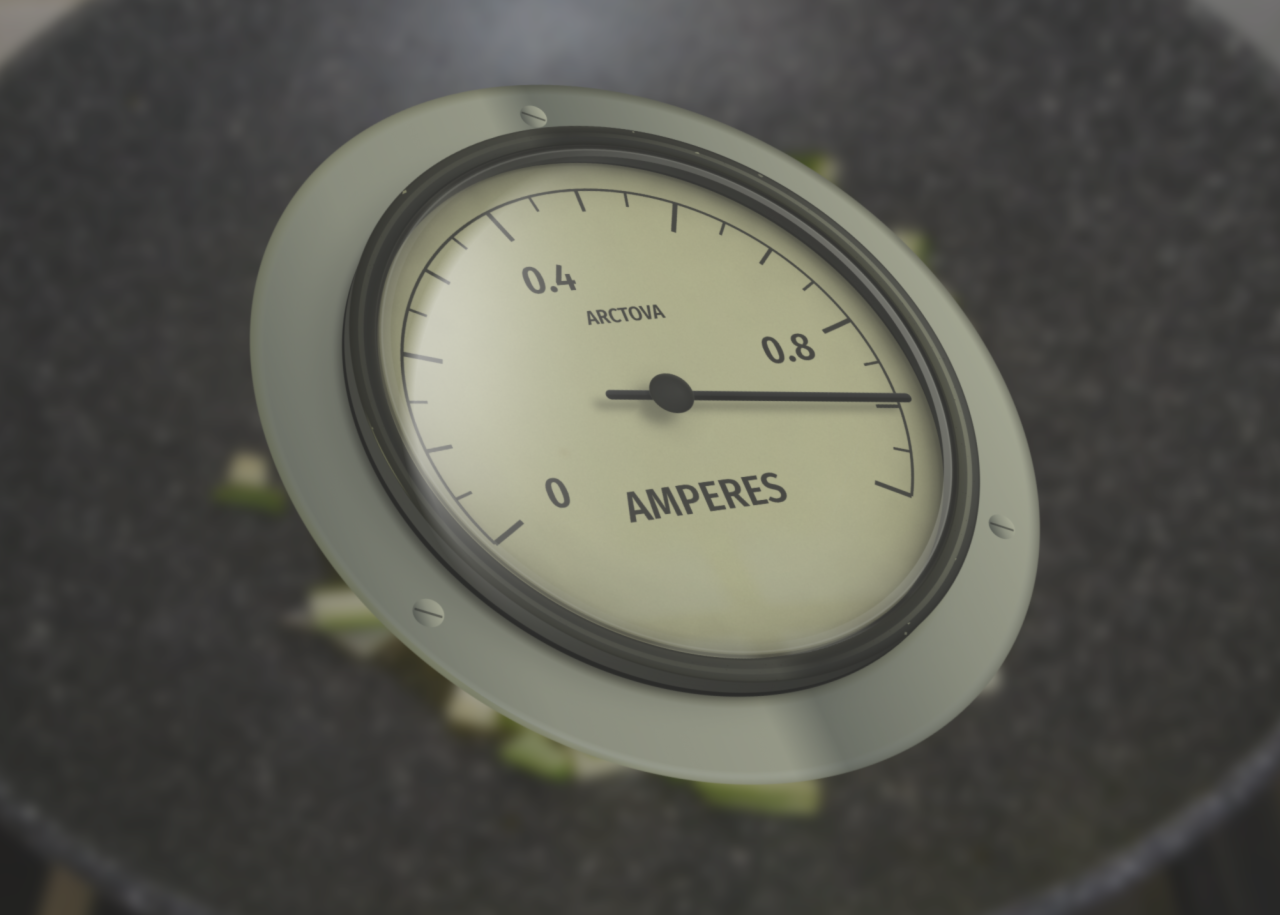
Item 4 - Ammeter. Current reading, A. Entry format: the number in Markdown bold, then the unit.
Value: **0.9** A
